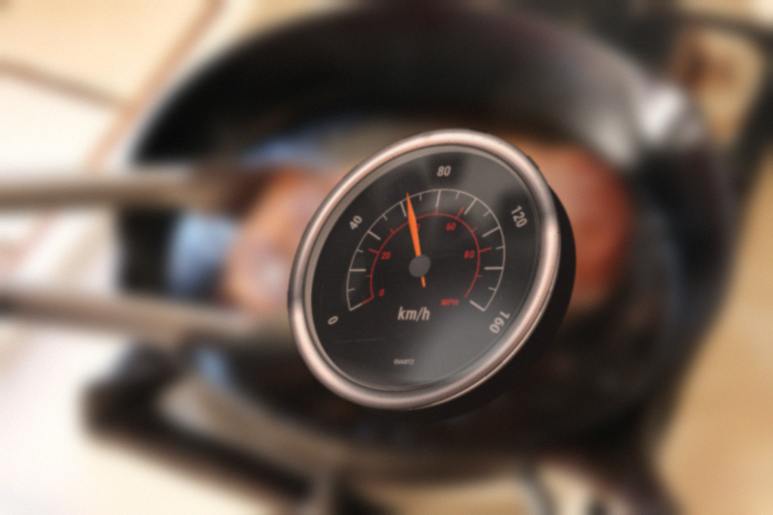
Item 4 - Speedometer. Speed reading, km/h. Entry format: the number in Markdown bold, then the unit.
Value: **65** km/h
